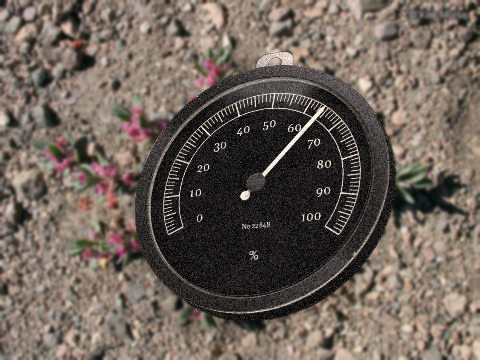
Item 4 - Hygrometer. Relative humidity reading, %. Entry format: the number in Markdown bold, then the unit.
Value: **65** %
